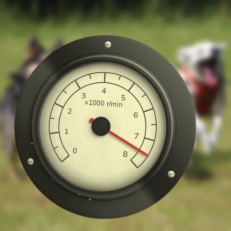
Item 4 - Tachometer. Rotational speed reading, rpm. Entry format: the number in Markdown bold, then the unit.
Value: **7500** rpm
